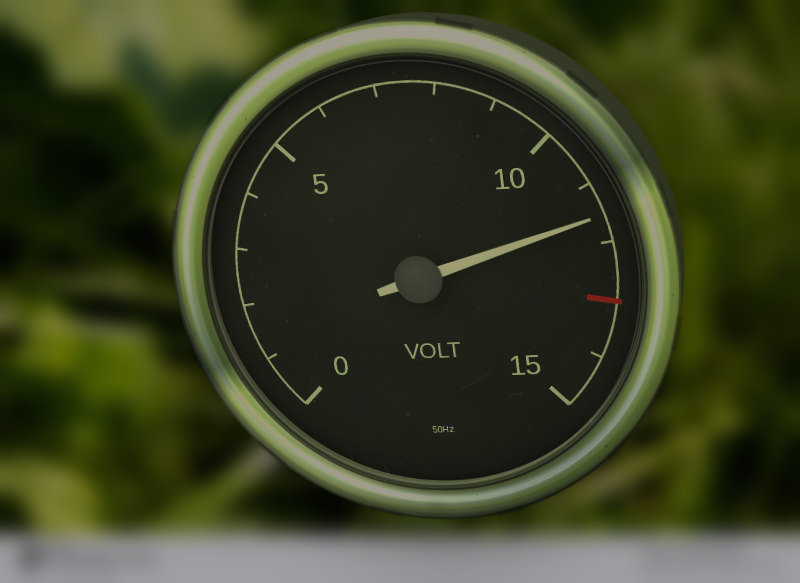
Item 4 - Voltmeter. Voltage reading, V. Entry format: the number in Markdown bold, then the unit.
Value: **11.5** V
